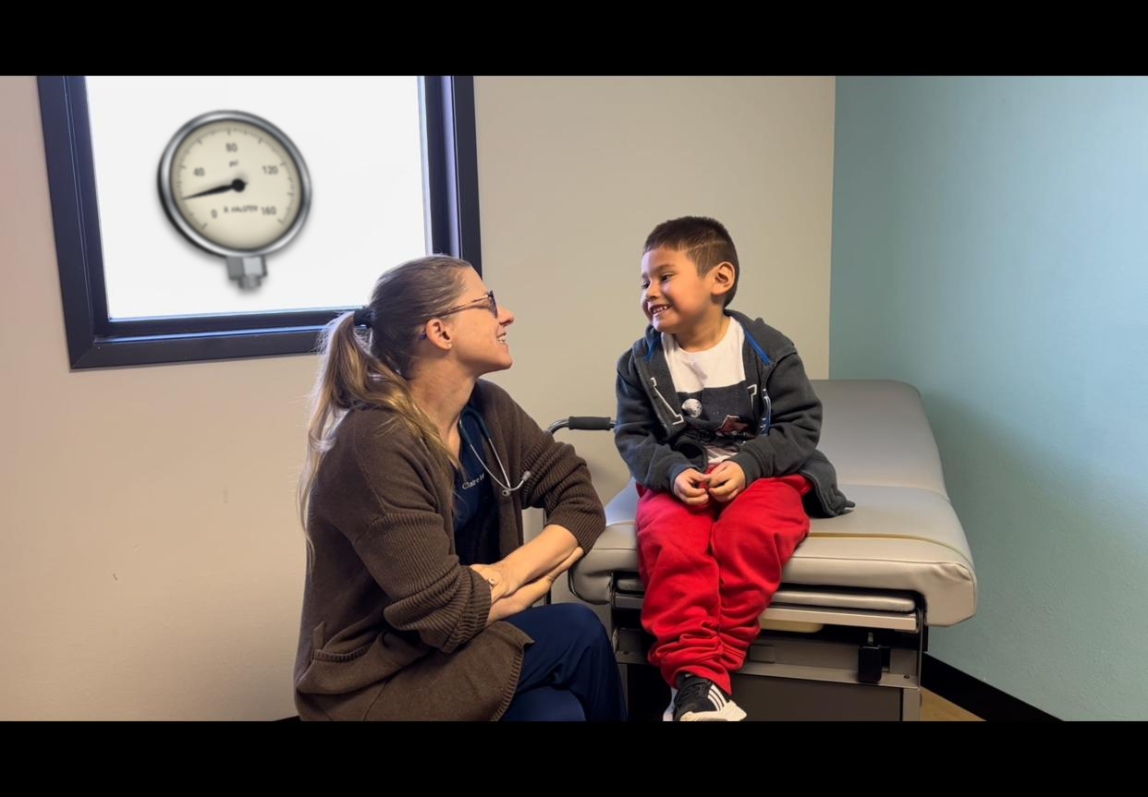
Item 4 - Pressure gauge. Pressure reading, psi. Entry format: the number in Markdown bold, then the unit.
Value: **20** psi
